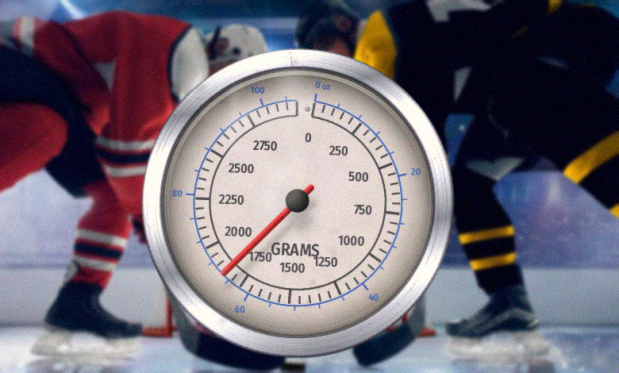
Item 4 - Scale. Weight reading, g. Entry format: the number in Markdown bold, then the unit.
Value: **1850** g
